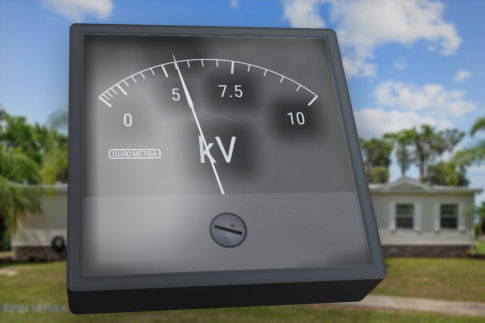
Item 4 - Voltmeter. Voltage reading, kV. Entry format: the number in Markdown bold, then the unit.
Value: **5.5** kV
